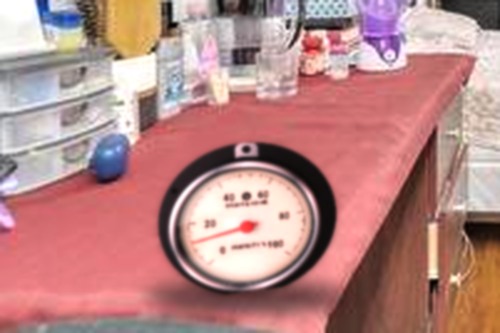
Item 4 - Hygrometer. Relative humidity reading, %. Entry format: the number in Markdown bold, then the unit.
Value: **12** %
